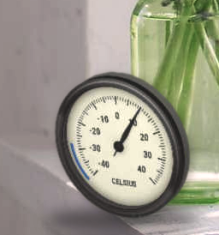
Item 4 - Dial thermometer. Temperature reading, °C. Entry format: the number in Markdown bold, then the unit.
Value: **10** °C
